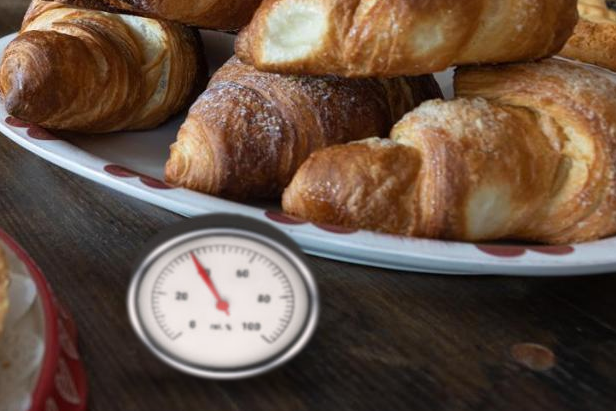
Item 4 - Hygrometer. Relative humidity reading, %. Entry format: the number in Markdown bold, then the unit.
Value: **40** %
